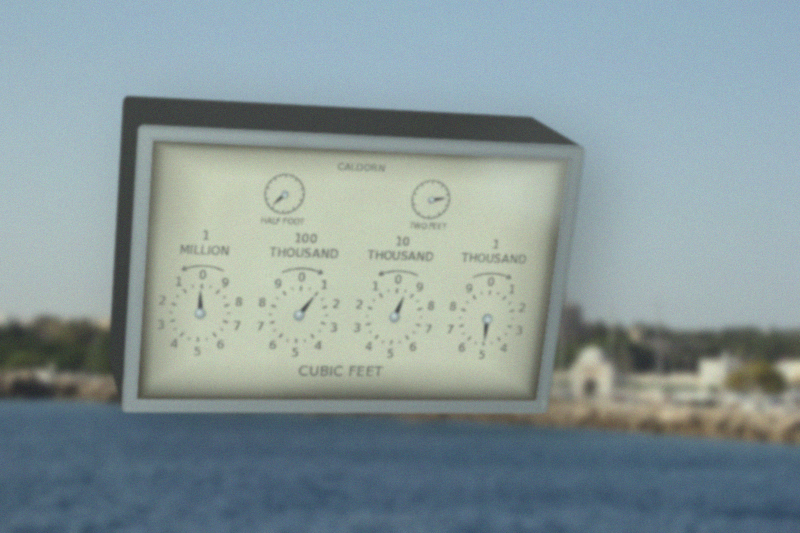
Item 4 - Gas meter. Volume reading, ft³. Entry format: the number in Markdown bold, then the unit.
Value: **9500** ft³
